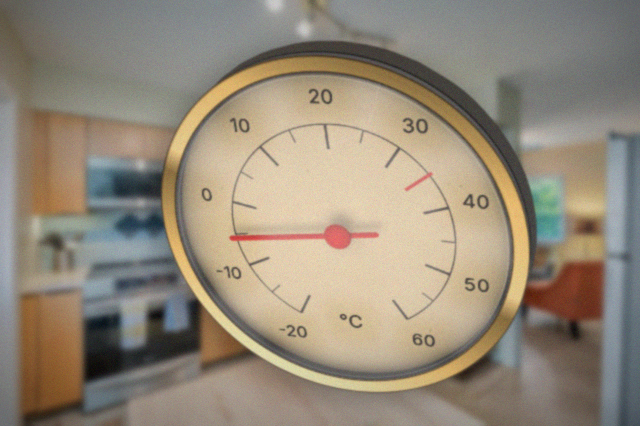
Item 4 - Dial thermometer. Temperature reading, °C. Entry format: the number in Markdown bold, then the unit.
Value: **-5** °C
